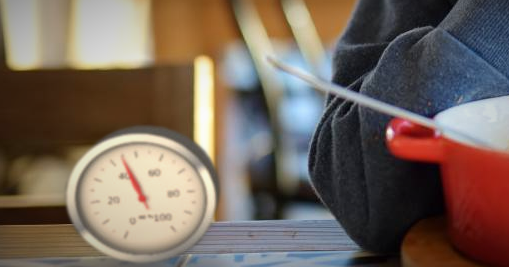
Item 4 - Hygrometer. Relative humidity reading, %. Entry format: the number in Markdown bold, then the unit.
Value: **45** %
